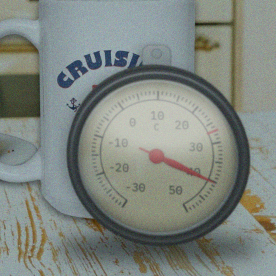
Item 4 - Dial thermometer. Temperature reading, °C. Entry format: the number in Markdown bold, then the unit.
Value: **40** °C
